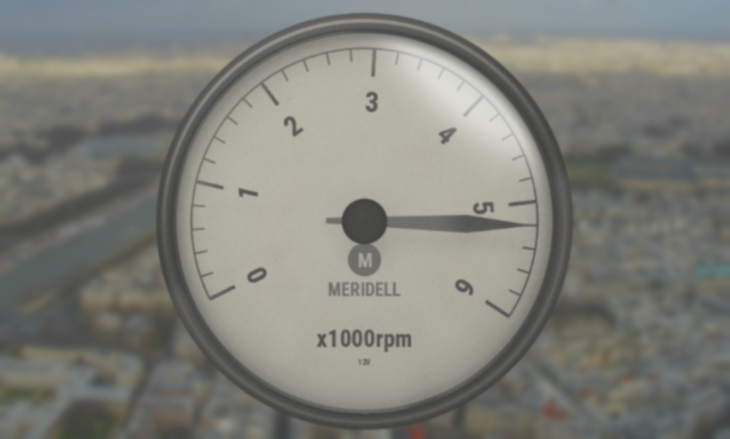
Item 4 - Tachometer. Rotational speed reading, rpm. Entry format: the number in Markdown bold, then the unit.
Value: **5200** rpm
